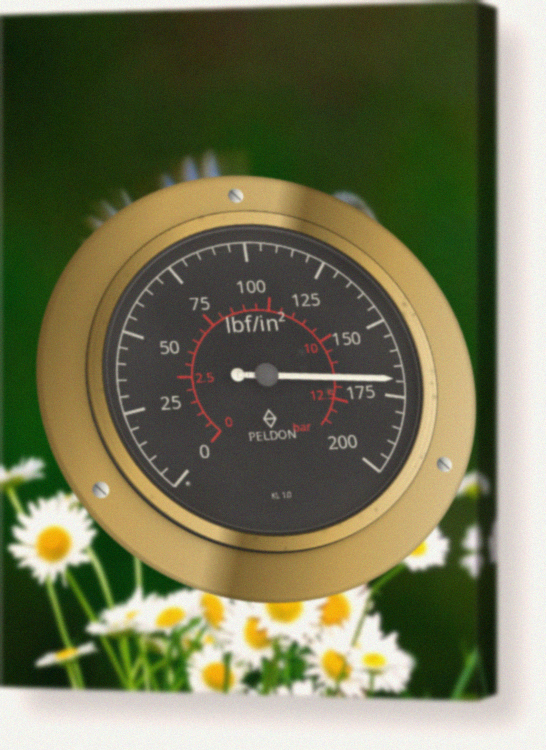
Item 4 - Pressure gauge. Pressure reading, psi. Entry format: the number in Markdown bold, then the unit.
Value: **170** psi
